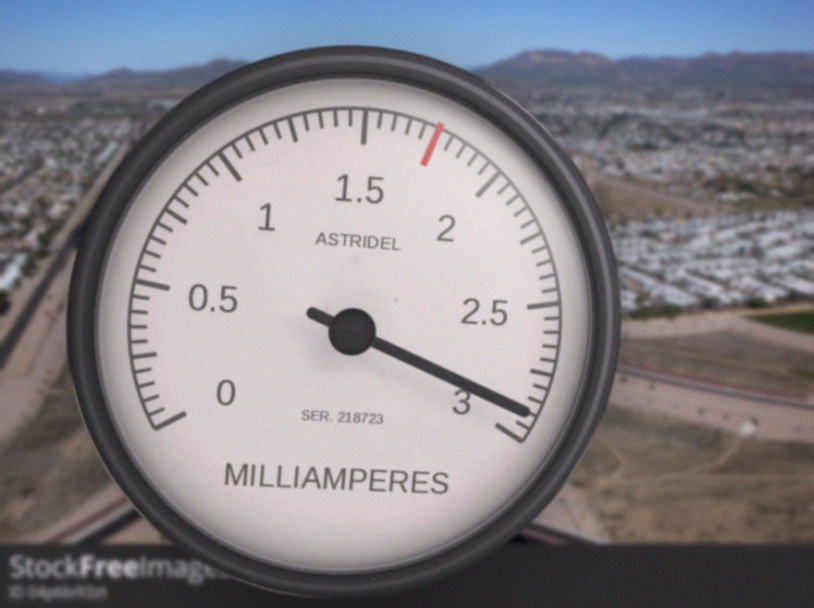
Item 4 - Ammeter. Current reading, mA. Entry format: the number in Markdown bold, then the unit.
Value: **2.9** mA
